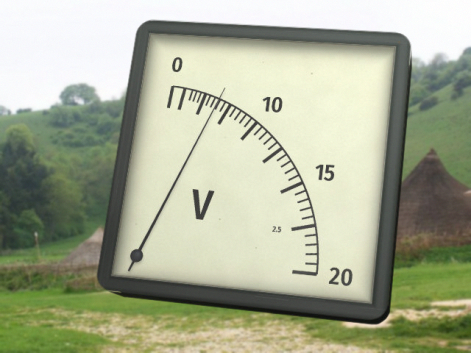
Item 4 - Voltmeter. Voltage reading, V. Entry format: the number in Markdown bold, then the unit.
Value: **6.5** V
